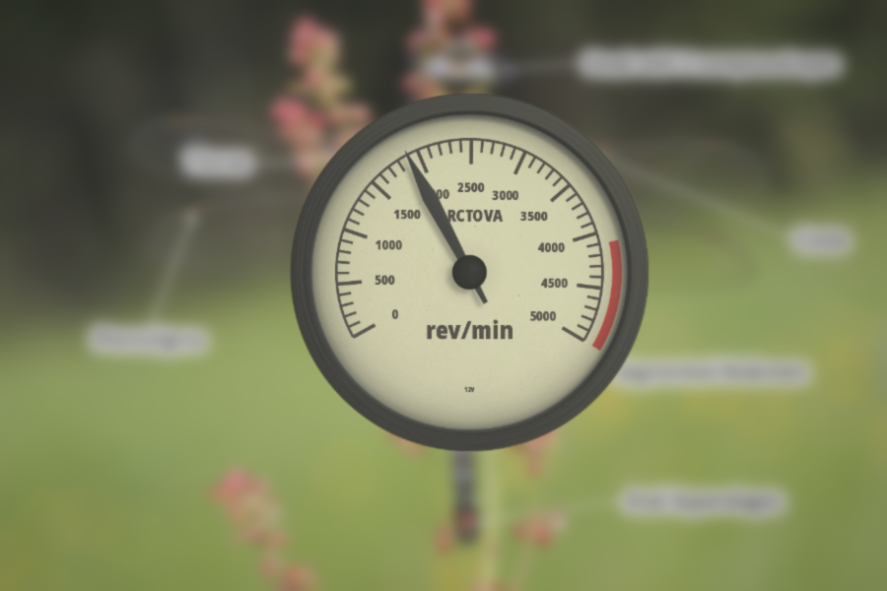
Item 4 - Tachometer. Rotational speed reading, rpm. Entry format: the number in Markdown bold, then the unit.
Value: **1900** rpm
